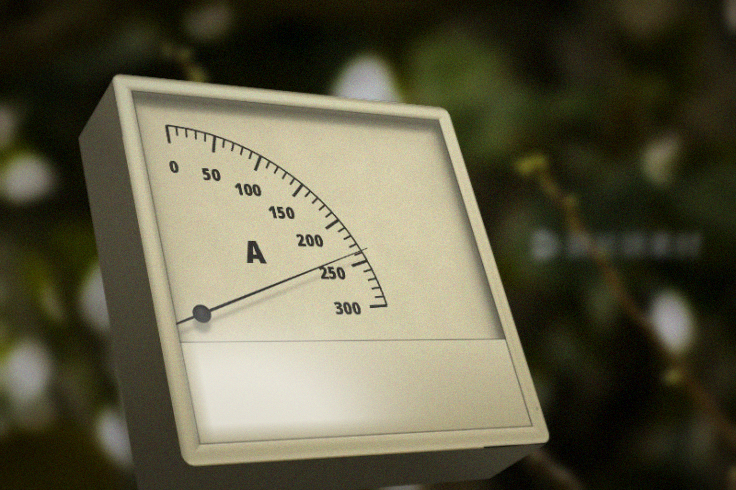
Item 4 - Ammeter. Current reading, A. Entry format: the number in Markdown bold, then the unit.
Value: **240** A
